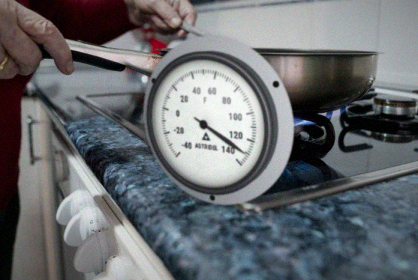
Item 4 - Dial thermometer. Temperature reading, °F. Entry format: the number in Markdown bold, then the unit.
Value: **130** °F
